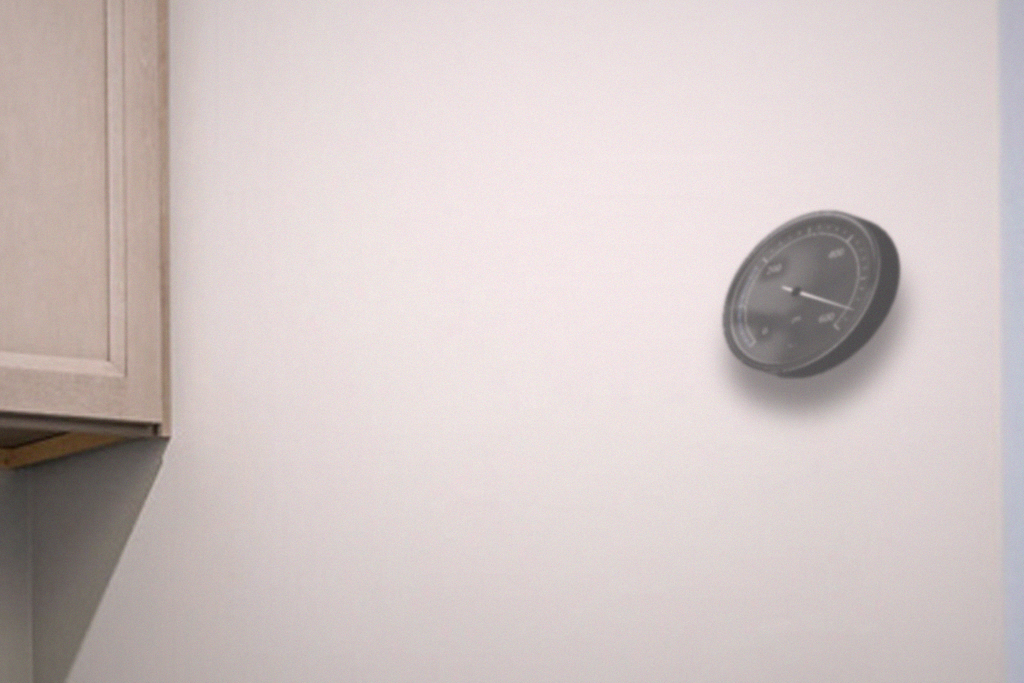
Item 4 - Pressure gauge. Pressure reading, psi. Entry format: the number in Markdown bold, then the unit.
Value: **560** psi
